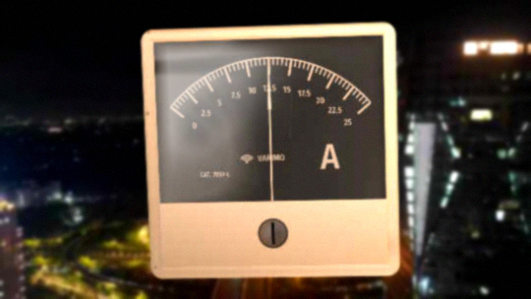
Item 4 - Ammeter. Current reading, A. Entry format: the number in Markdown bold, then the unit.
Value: **12.5** A
